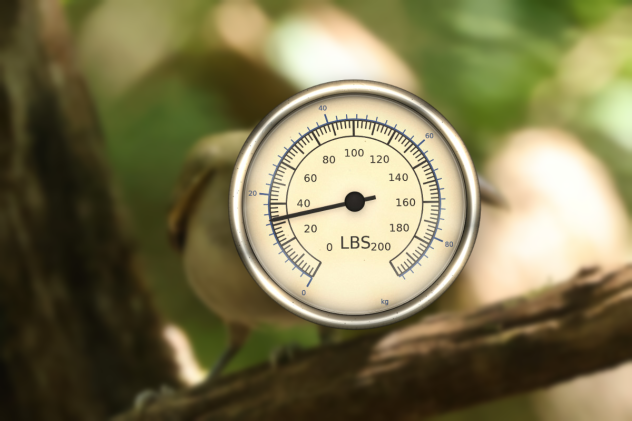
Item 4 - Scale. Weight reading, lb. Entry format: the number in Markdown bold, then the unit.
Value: **32** lb
